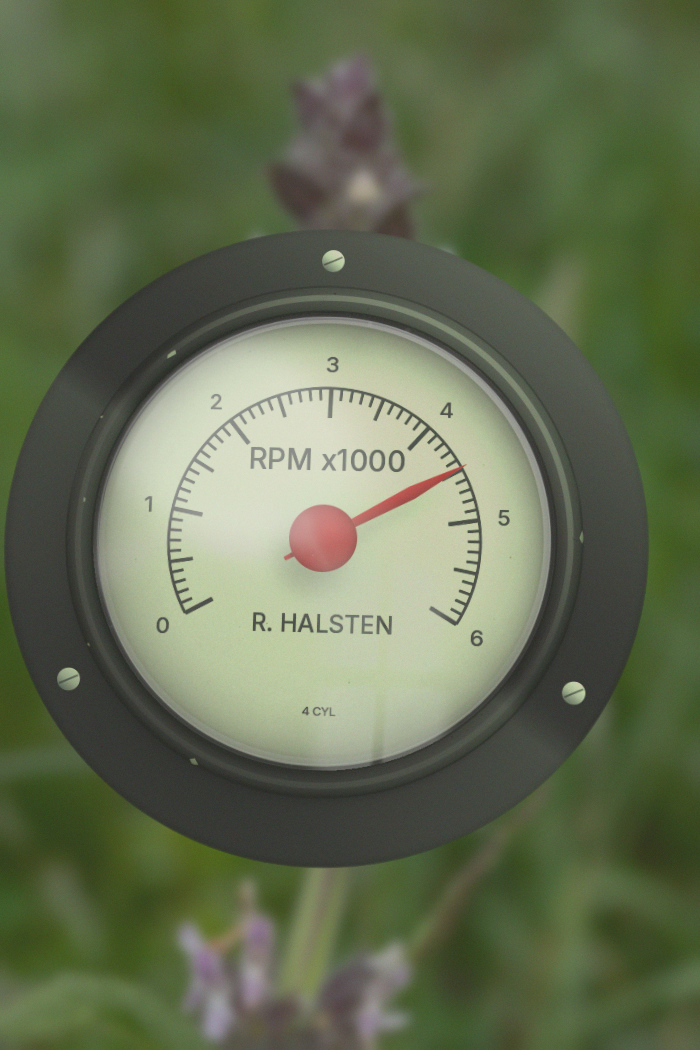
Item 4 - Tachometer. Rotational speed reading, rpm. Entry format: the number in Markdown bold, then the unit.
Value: **4500** rpm
